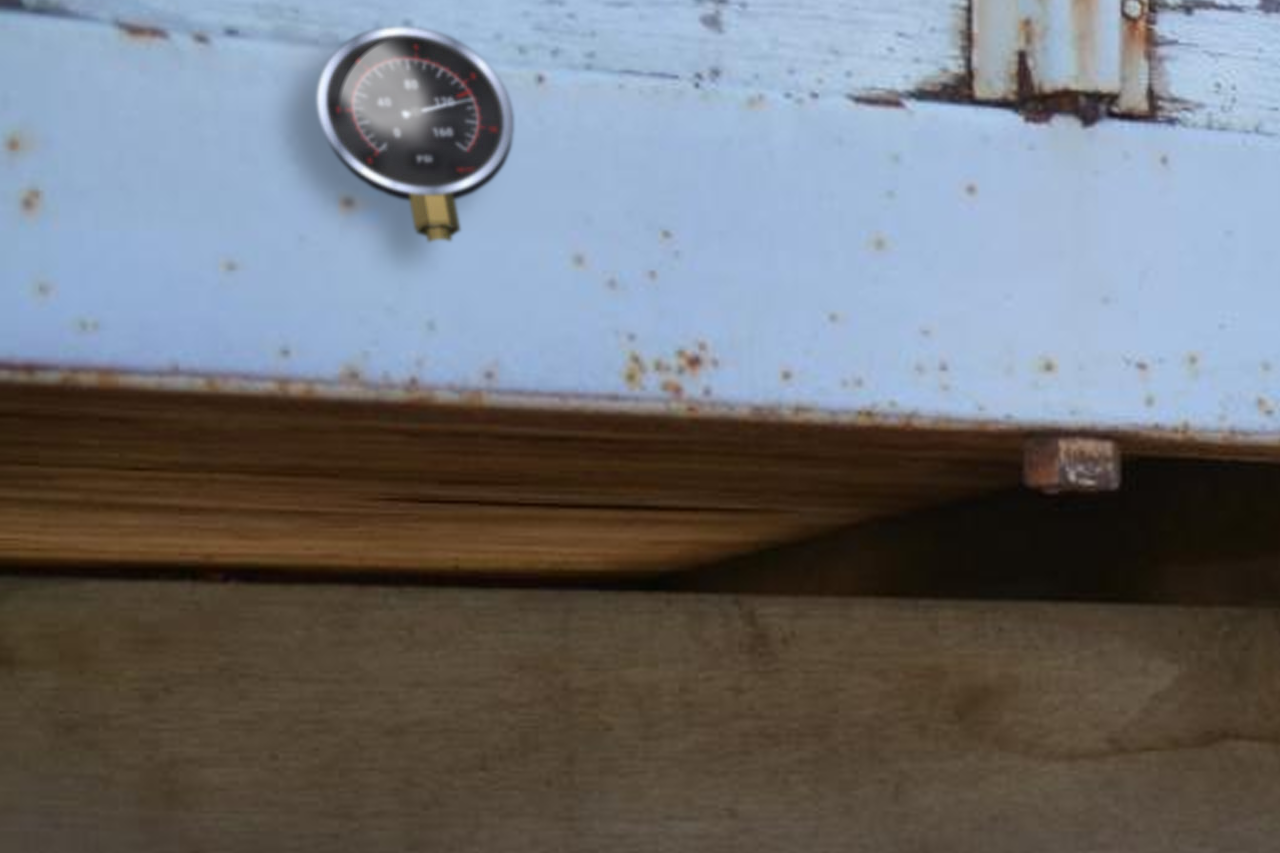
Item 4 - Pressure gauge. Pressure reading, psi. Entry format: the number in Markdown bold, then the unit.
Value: **125** psi
